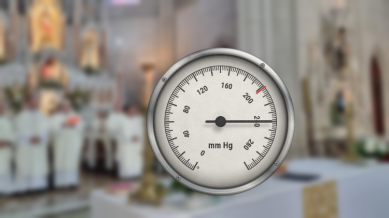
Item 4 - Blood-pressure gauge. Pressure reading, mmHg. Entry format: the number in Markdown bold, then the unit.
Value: **240** mmHg
